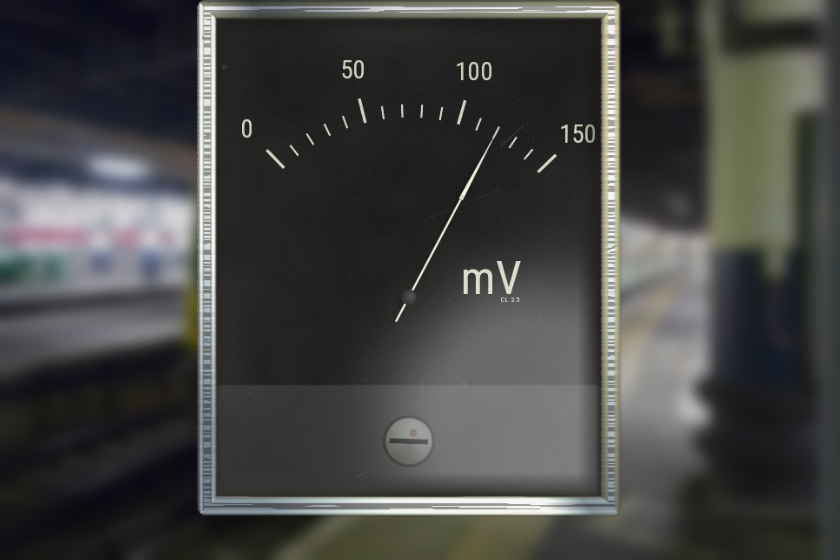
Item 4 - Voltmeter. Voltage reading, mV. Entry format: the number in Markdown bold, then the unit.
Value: **120** mV
